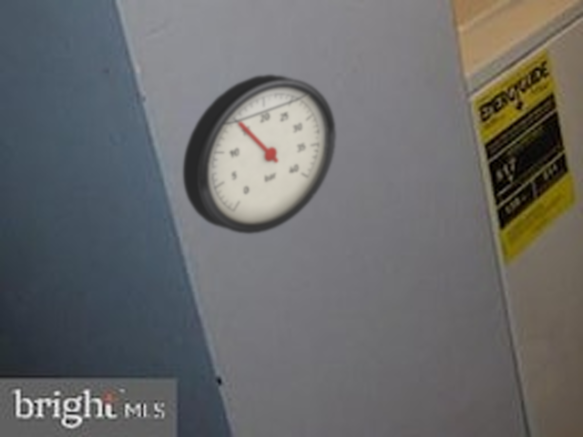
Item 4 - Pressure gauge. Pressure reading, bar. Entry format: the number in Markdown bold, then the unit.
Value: **15** bar
